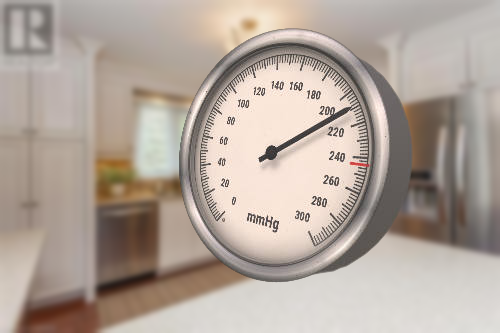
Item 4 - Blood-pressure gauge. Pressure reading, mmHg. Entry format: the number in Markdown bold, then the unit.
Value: **210** mmHg
